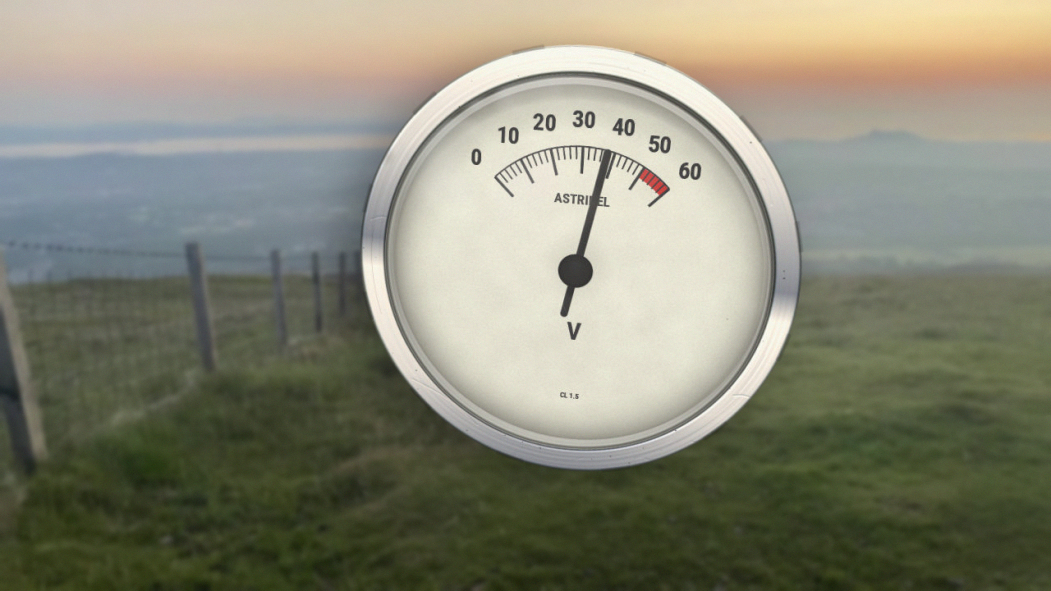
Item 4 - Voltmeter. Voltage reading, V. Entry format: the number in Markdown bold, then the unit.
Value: **38** V
